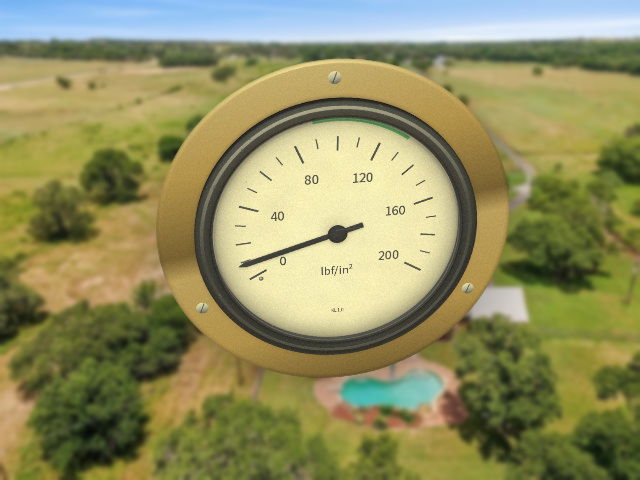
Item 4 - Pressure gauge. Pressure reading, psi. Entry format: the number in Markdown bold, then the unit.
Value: **10** psi
